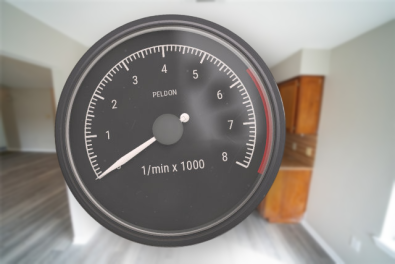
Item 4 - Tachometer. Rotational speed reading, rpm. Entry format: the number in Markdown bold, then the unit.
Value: **0** rpm
